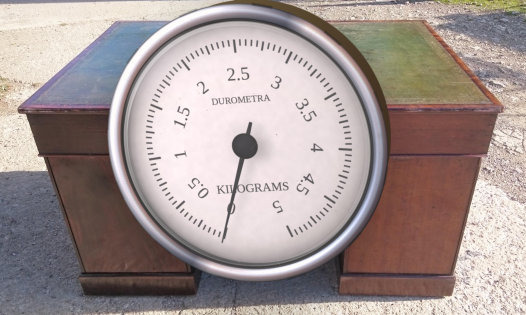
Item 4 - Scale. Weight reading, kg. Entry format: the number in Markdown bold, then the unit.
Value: **0** kg
